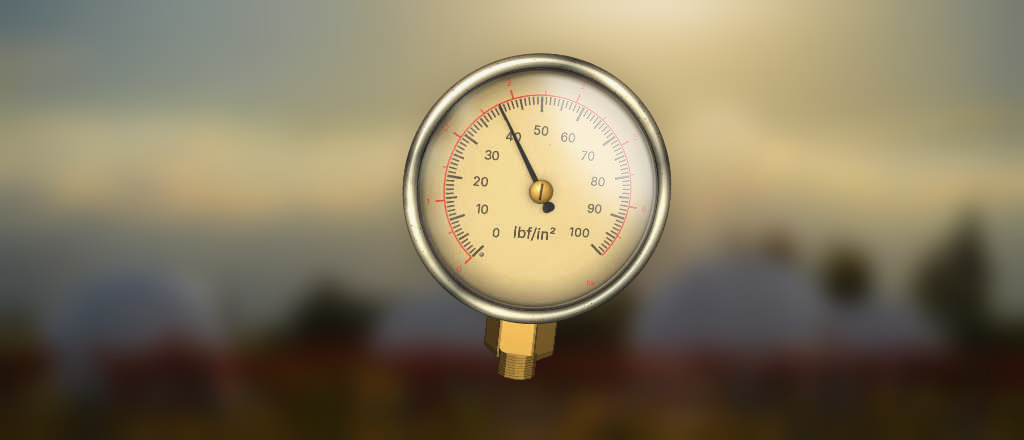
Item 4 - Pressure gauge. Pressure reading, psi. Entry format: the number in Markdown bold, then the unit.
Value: **40** psi
